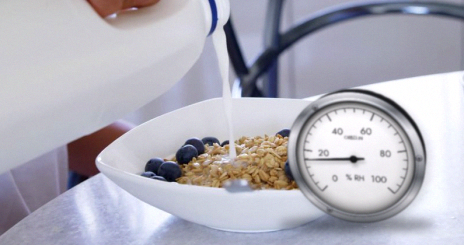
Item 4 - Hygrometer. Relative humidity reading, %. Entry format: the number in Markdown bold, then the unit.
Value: **16** %
